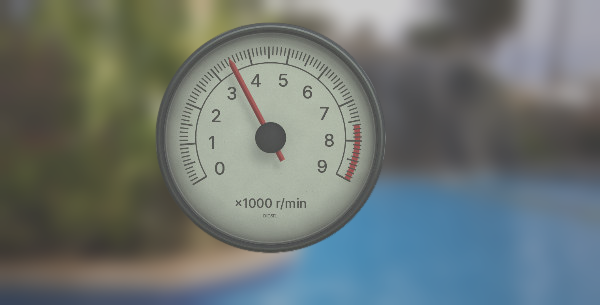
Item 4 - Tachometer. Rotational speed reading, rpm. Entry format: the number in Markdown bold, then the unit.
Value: **3500** rpm
